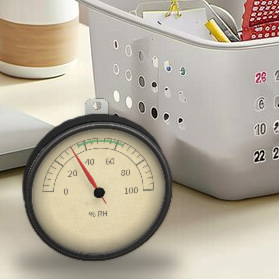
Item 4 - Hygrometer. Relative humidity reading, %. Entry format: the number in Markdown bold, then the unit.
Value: **32** %
